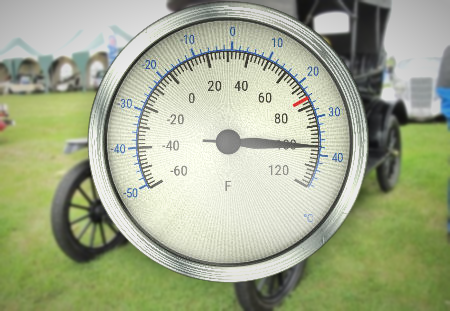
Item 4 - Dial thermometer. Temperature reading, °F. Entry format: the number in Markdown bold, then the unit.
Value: **100** °F
